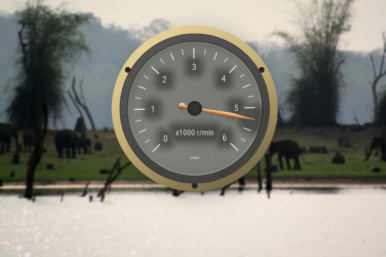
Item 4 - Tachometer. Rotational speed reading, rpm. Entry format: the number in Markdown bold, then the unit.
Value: **5250** rpm
